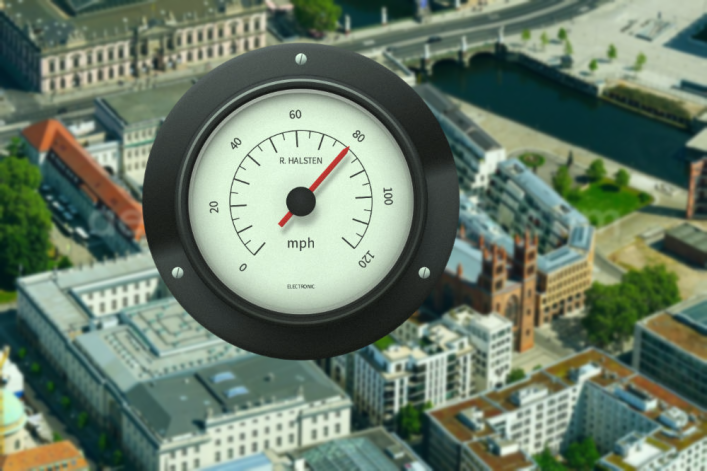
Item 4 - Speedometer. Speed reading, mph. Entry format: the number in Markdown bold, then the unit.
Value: **80** mph
